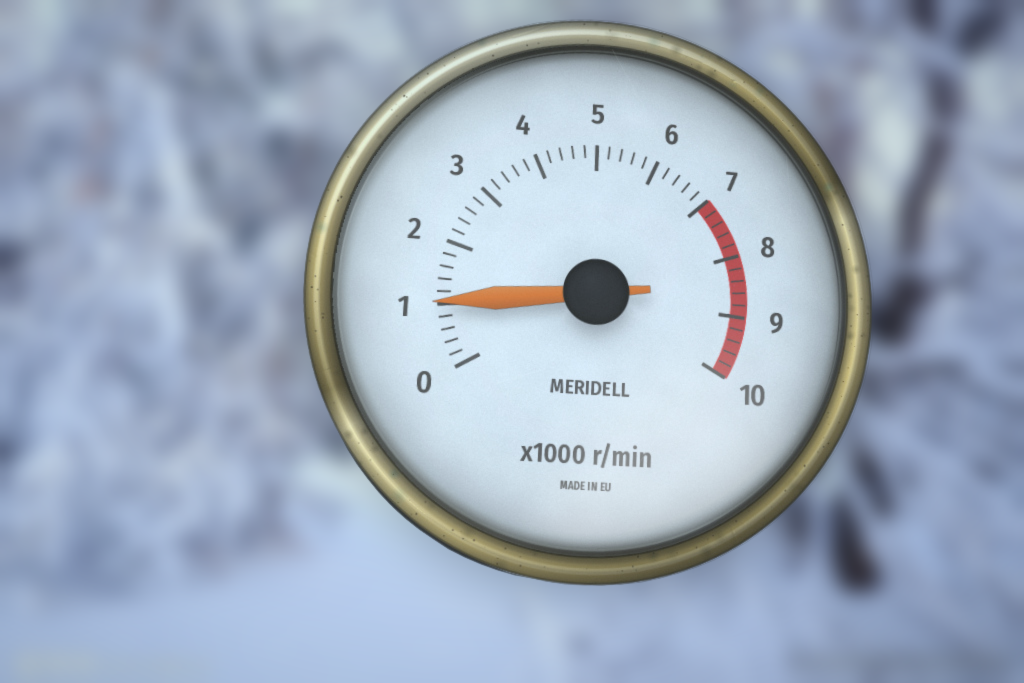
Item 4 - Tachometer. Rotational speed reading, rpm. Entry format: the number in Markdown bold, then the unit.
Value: **1000** rpm
